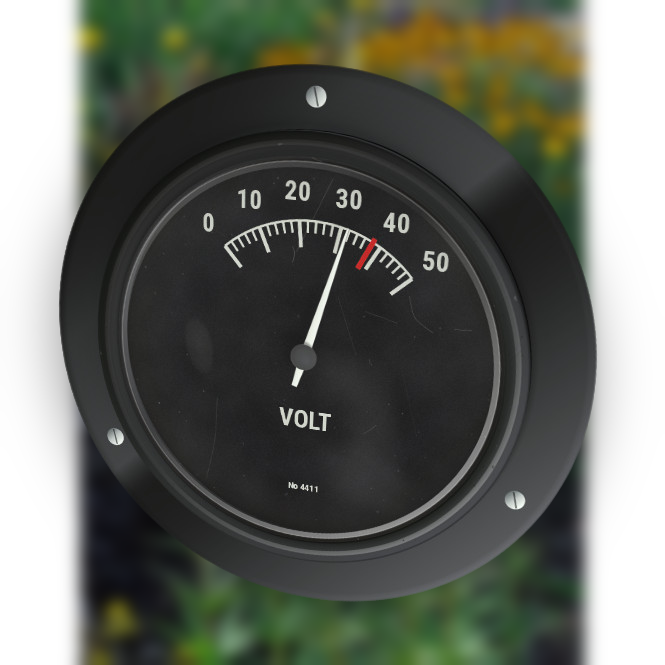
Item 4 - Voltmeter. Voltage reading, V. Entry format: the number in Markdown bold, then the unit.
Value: **32** V
